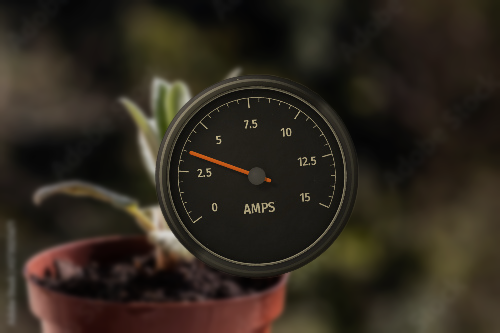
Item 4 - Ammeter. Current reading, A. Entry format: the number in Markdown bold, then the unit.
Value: **3.5** A
